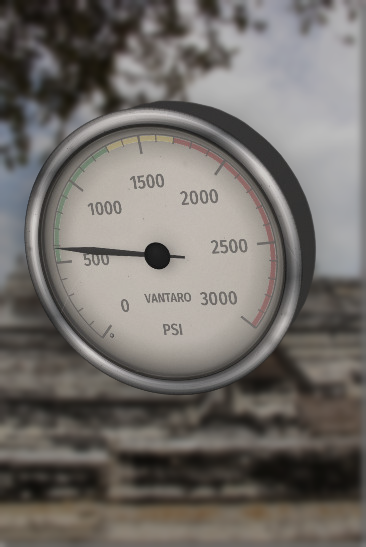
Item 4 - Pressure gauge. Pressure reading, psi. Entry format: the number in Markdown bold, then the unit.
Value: **600** psi
